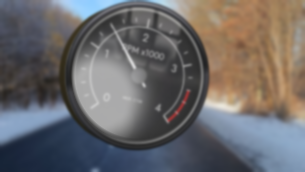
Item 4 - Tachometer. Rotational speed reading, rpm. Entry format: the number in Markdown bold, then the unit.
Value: **1400** rpm
